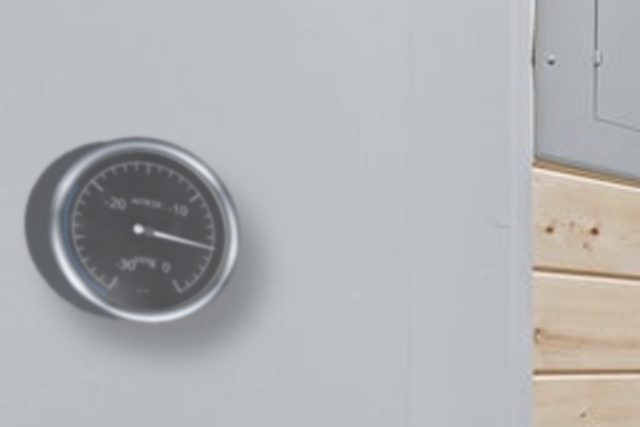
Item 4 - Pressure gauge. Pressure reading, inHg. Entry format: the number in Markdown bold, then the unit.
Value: **-5** inHg
